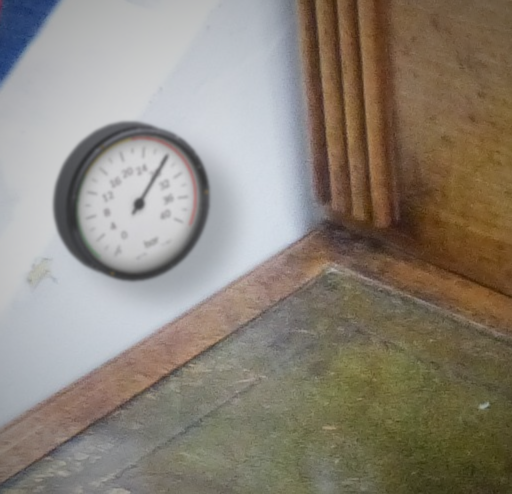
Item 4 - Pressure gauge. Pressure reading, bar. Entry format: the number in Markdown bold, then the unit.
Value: **28** bar
